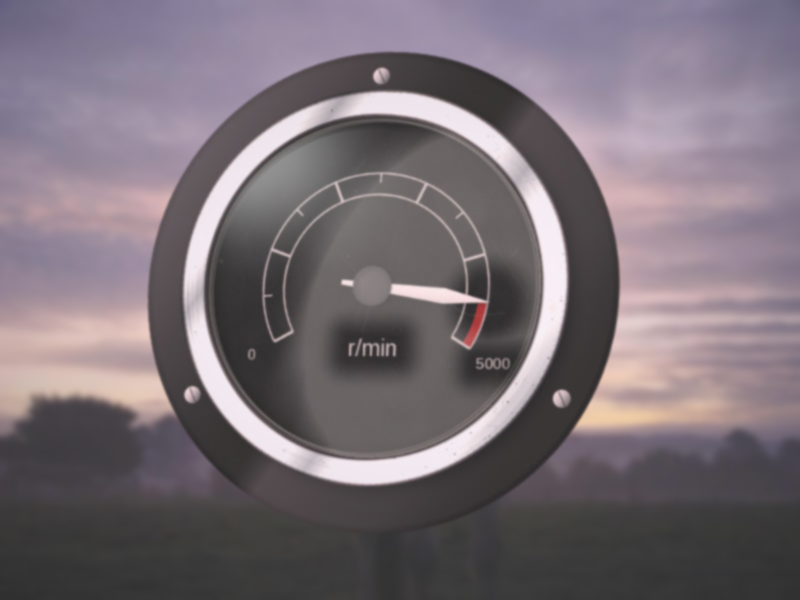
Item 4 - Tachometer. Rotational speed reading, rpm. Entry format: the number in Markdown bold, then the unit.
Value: **4500** rpm
